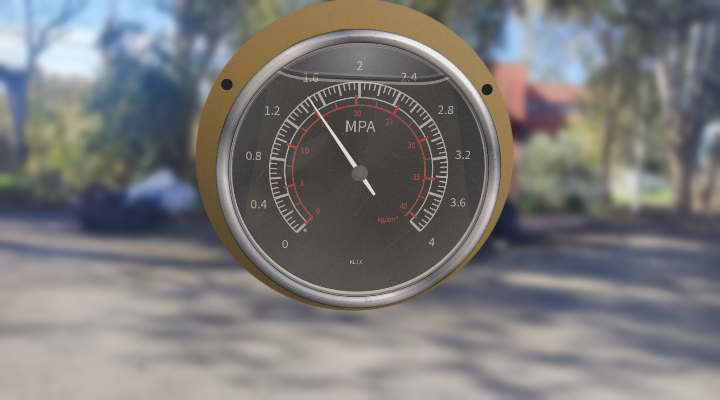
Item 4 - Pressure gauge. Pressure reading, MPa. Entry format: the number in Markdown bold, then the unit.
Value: **1.5** MPa
